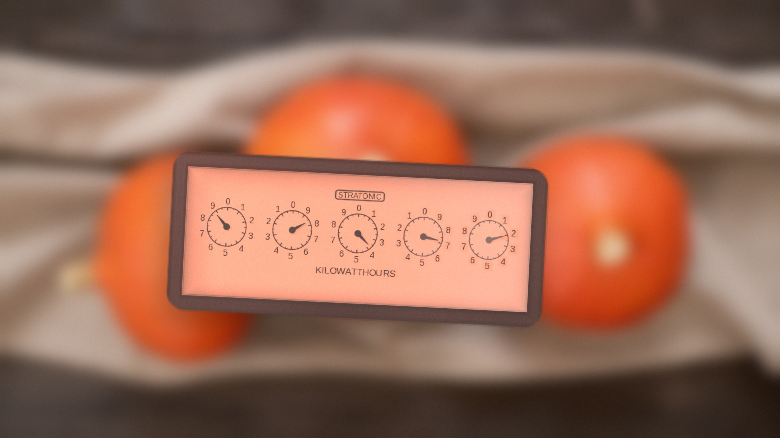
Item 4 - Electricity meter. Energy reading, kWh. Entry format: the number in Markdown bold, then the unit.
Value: **88372** kWh
